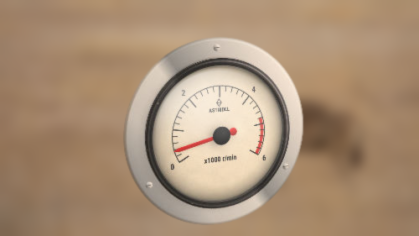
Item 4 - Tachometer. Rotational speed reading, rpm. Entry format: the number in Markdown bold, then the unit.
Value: **400** rpm
